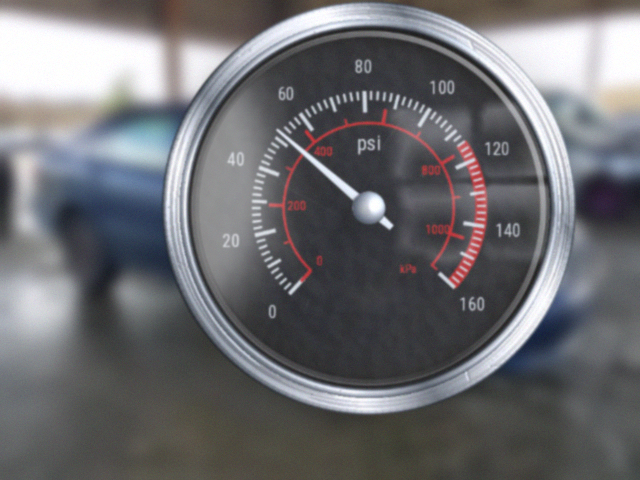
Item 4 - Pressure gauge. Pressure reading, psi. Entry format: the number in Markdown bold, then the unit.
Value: **52** psi
